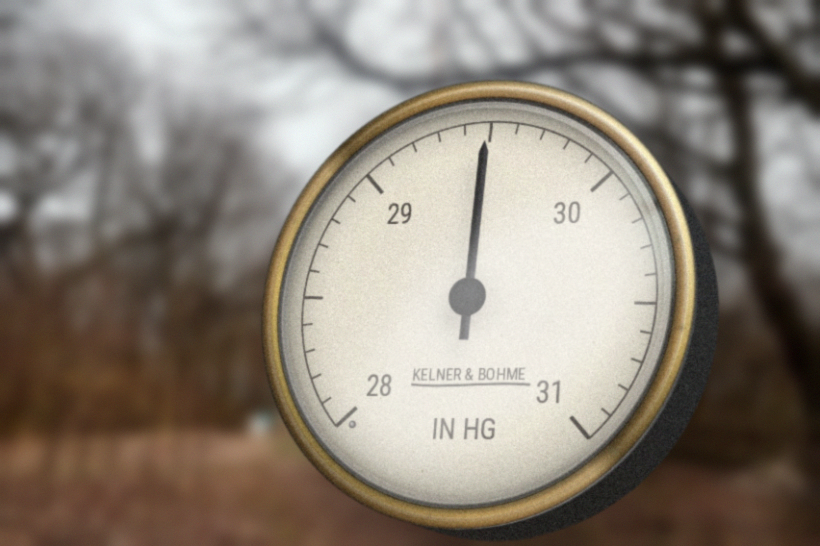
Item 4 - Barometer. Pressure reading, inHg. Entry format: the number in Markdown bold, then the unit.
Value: **29.5** inHg
